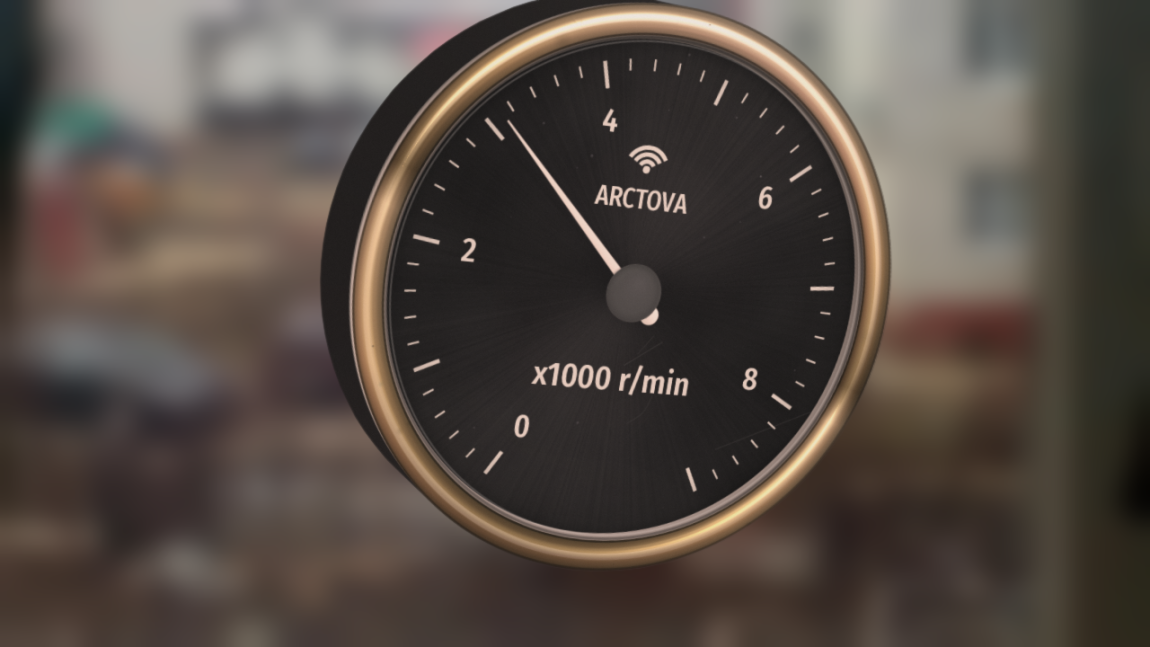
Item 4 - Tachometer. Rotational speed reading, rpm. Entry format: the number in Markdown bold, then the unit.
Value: **3100** rpm
